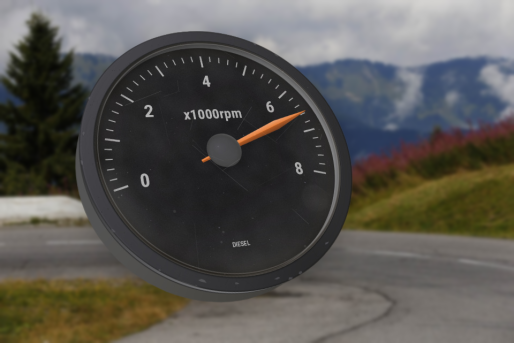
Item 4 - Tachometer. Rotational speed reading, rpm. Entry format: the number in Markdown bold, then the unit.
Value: **6600** rpm
